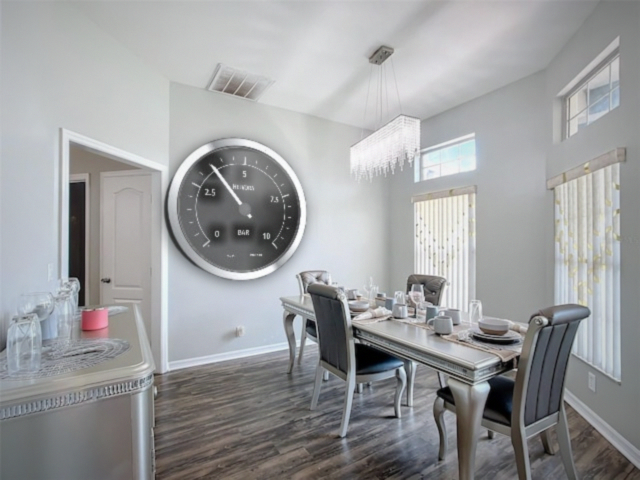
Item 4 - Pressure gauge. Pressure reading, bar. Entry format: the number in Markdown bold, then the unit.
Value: **3.5** bar
